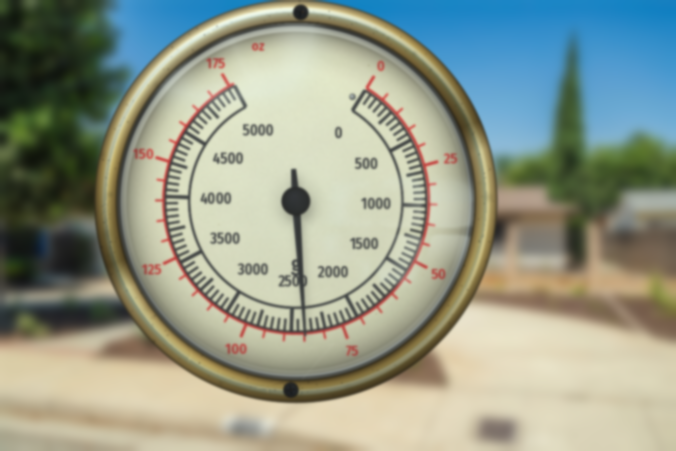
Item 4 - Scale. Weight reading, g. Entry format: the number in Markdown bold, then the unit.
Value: **2400** g
